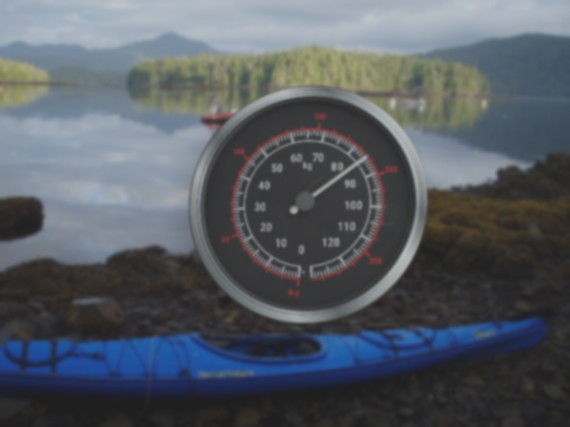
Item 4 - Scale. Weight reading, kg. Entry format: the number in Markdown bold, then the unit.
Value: **85** kg
